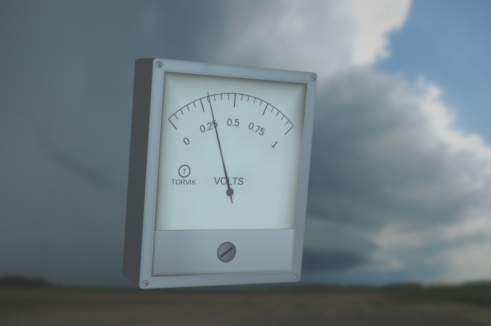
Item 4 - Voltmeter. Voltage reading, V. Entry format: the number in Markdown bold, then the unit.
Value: **0.3** V
